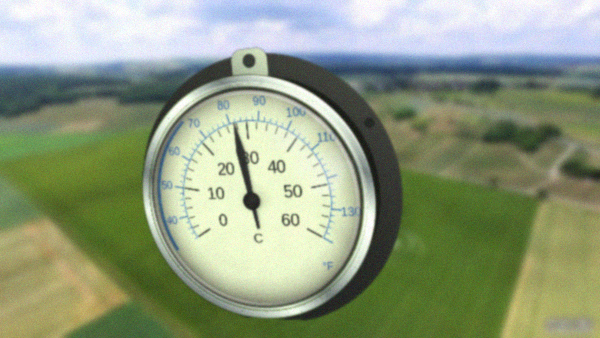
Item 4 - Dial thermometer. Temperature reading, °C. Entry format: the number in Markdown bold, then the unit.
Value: **28** °C
